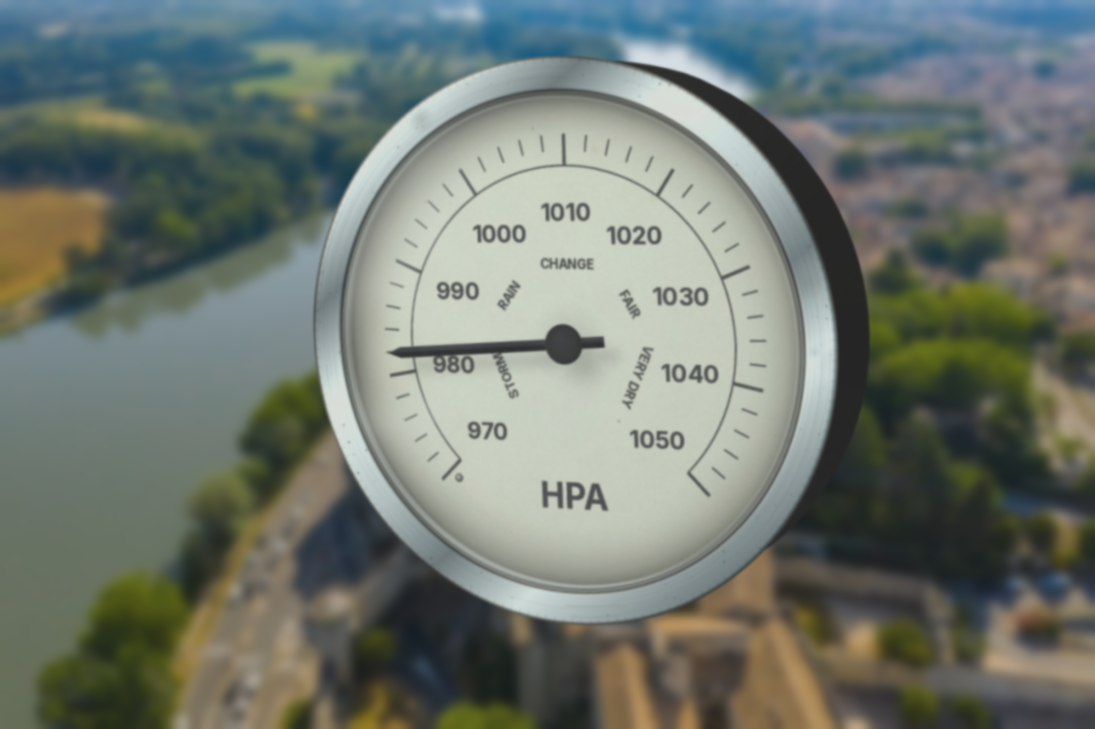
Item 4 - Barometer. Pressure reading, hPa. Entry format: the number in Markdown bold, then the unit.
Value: **982** hPa
